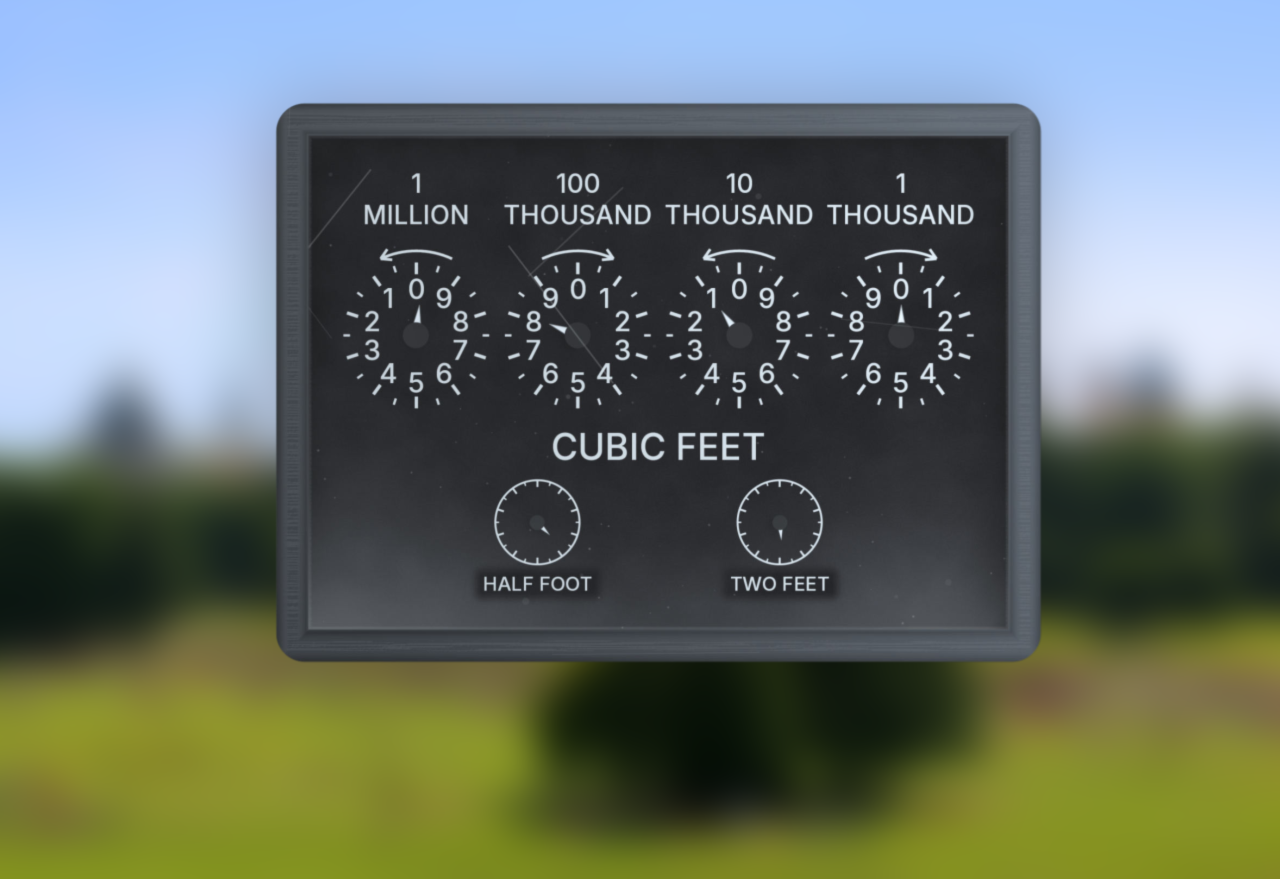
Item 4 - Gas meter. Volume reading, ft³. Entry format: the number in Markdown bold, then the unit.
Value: **981000** ft³
